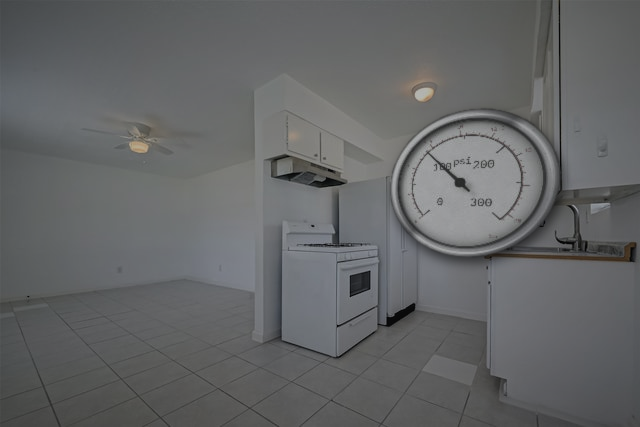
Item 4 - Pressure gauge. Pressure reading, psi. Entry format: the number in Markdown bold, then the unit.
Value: **100** psi
